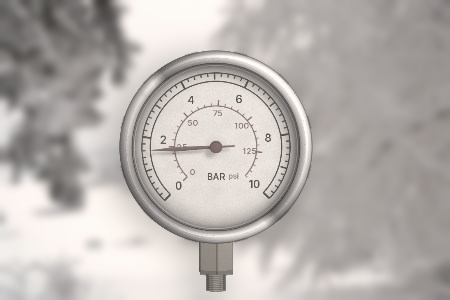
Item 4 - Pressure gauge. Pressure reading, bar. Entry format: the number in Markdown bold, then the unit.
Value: **1.6** bar
